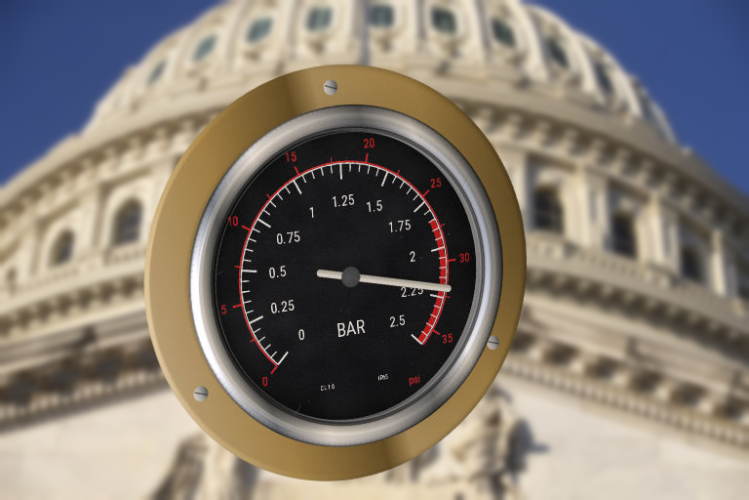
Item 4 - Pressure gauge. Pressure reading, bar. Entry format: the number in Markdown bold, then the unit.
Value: **2.2** bar
